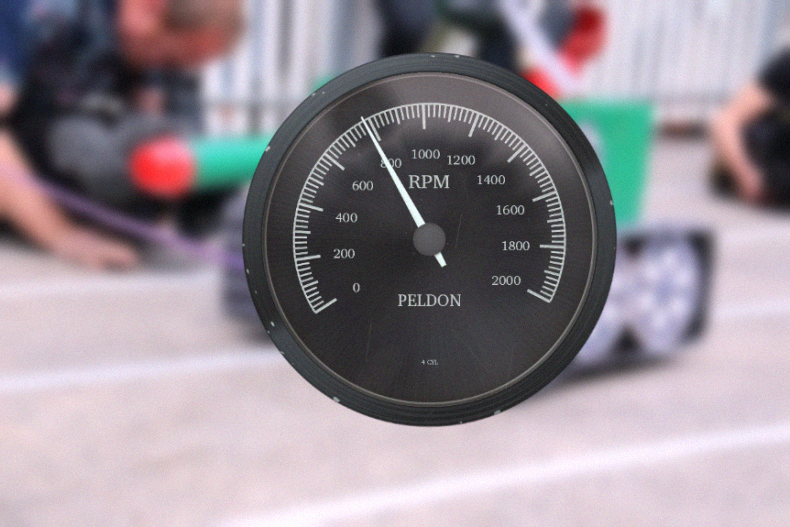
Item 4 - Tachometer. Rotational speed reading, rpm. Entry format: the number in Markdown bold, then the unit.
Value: **780** rpm
